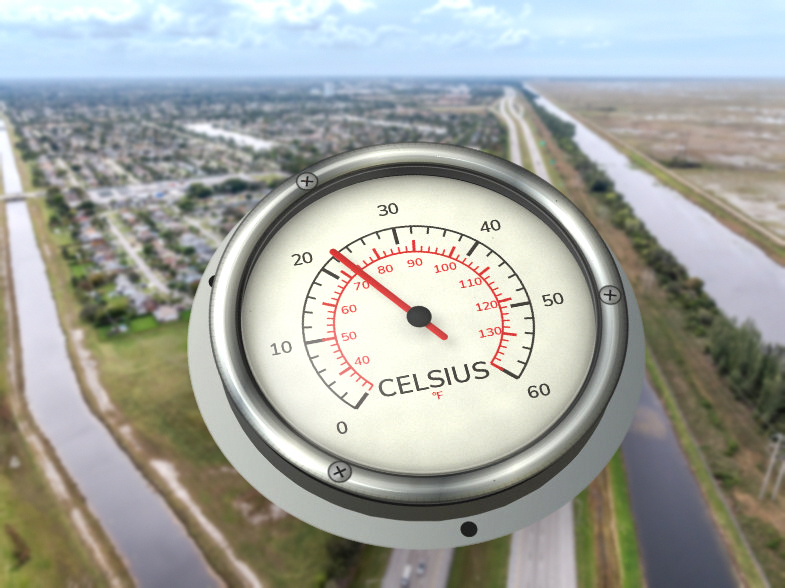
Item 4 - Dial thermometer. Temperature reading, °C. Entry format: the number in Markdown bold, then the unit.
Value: **22** °C
